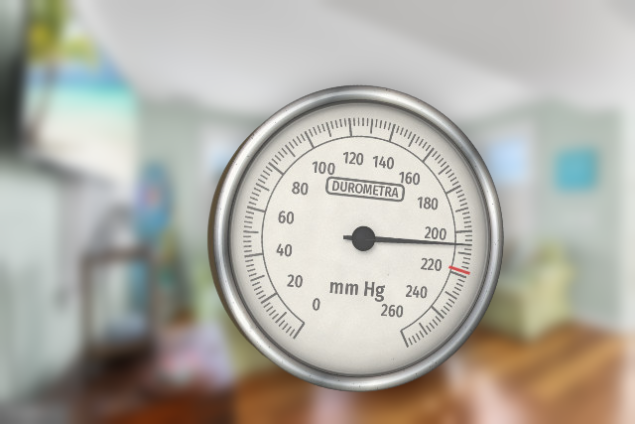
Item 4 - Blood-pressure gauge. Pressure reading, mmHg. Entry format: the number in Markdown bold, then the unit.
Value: **206** mmHg
